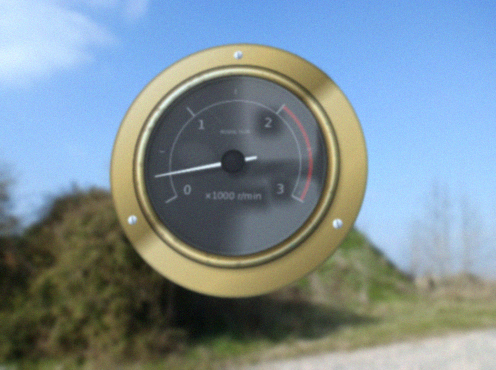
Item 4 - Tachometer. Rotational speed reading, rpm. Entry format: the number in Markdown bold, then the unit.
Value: **250** rpm
